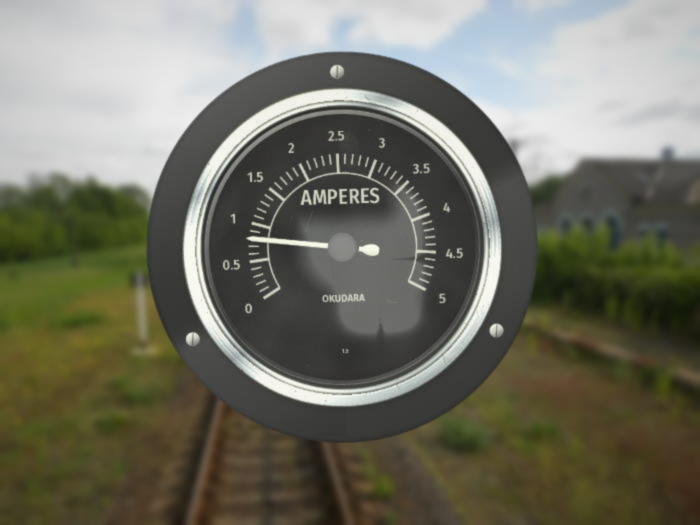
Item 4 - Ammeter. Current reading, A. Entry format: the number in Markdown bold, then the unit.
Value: **0.8** A
